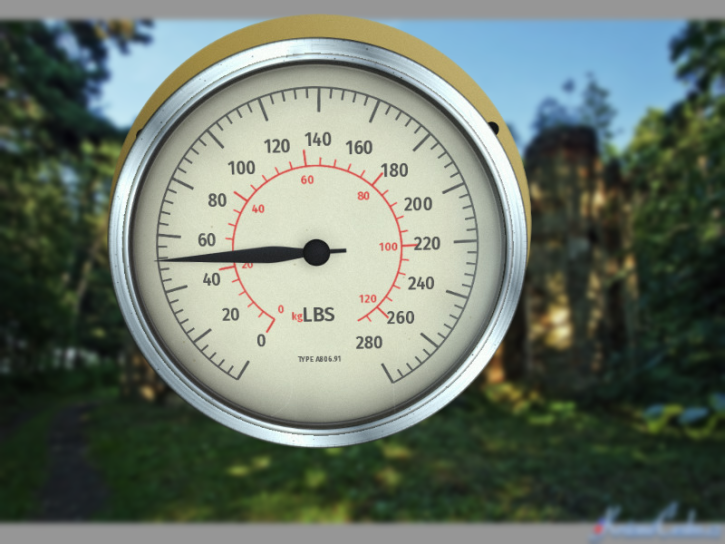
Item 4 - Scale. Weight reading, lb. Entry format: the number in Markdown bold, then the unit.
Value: **52** lb
